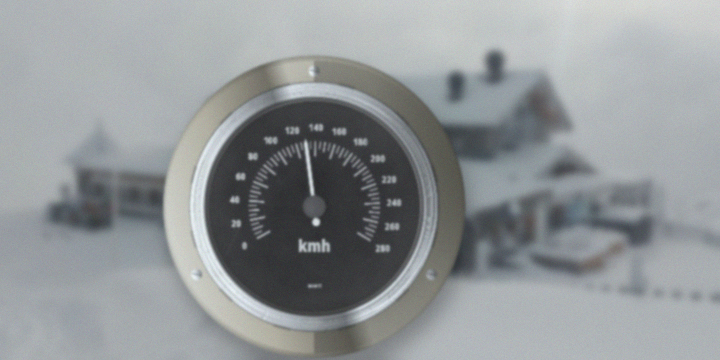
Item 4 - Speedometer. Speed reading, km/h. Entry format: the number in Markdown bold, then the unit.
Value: **130** km/h
